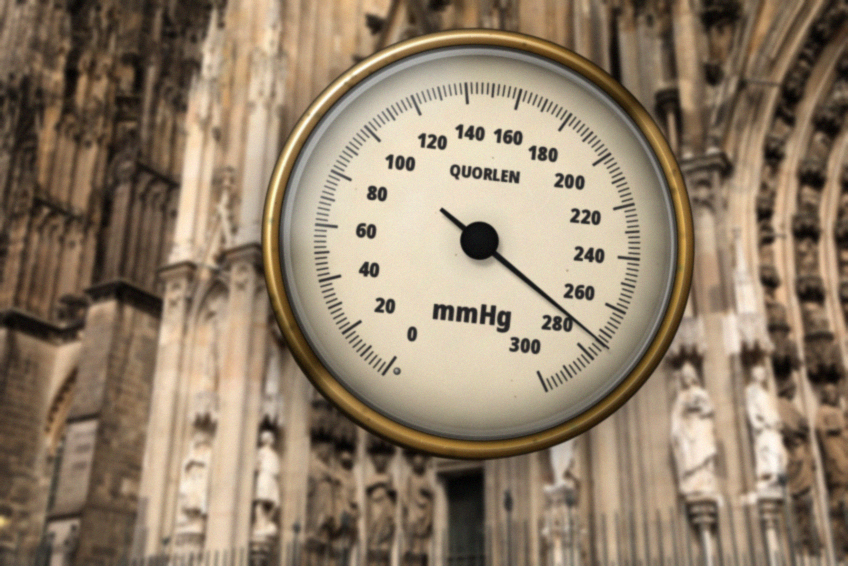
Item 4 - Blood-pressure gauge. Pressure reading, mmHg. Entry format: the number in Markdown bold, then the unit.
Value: **274** mmHg
